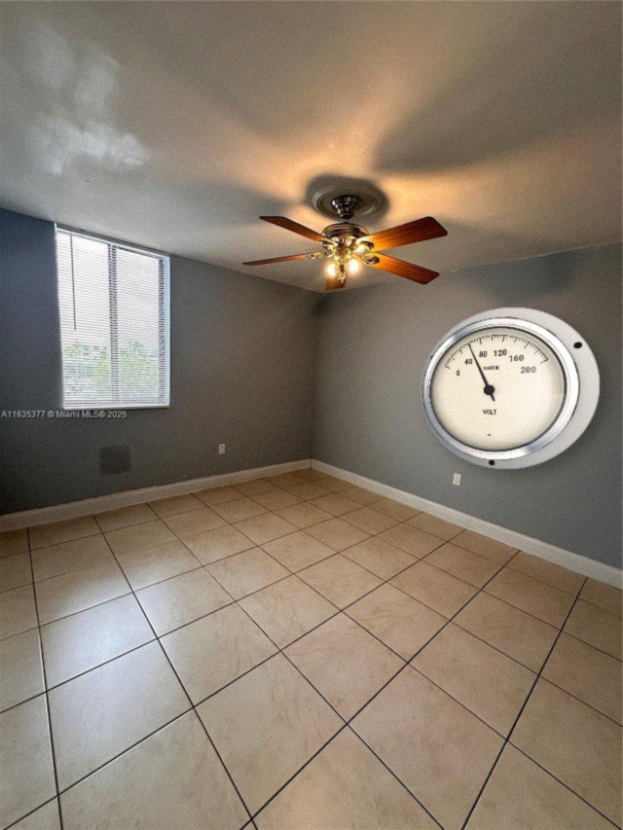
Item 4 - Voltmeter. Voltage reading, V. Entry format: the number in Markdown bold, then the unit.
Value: **60** V
